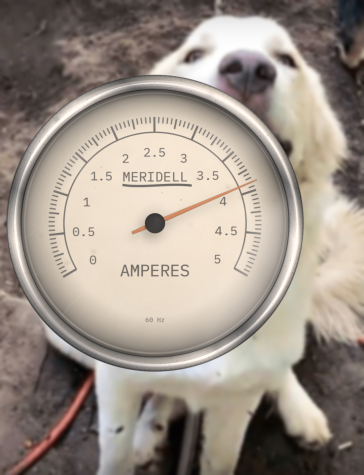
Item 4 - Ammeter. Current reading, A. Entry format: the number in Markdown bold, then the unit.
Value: **3.9** A
